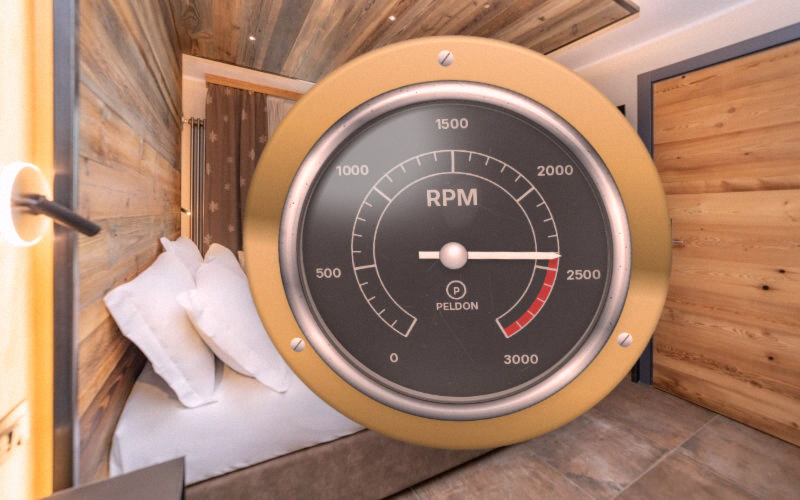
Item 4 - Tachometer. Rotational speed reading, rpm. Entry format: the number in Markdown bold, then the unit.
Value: **2400** rpm
